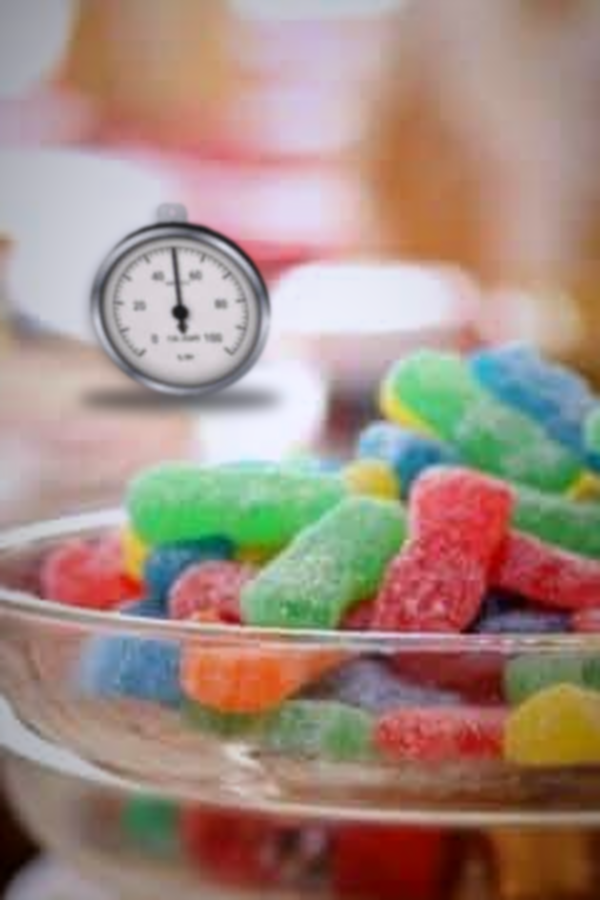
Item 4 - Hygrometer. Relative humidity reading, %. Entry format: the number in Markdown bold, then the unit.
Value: **50** %
